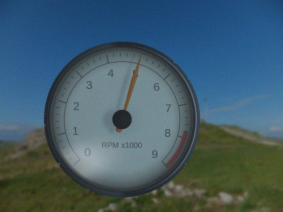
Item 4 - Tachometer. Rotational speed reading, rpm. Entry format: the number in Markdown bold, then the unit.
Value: **5000** rpm
